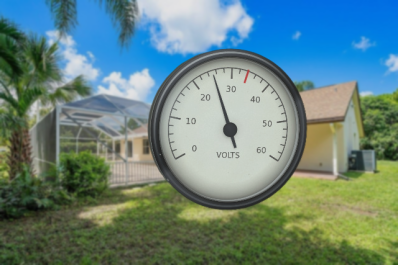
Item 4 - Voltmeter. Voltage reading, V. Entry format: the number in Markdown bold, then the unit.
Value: **25** V
